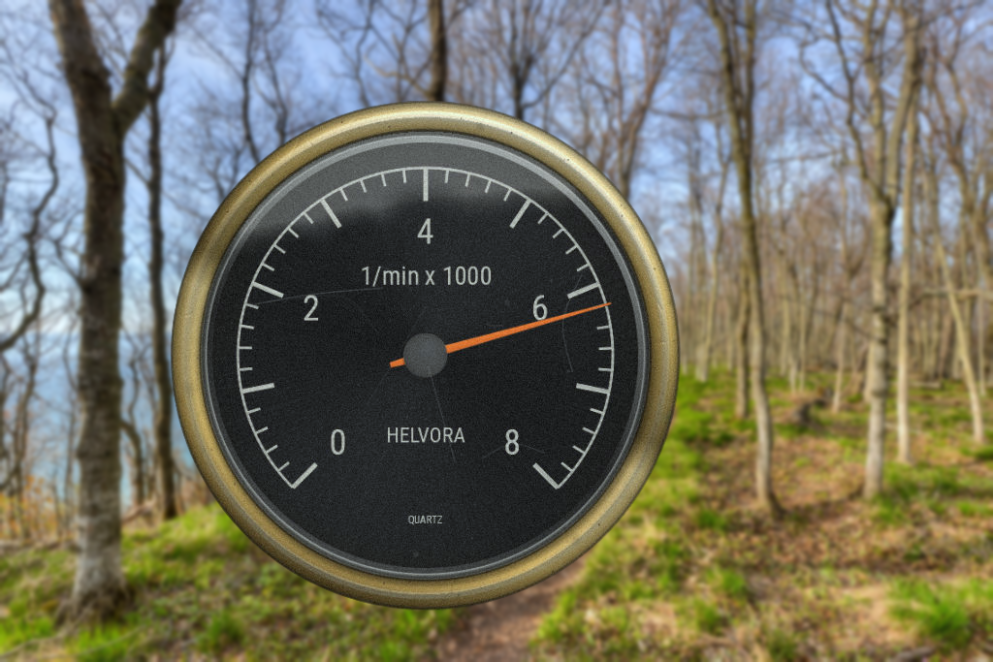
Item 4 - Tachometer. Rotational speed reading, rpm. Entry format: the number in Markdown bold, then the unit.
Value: **6200** rpm
